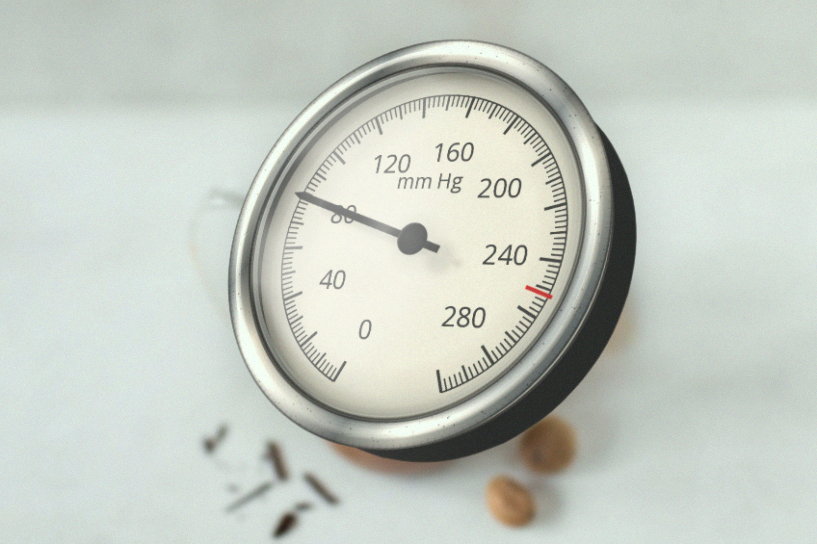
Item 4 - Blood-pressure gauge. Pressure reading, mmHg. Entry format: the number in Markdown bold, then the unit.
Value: **80** mmHg
